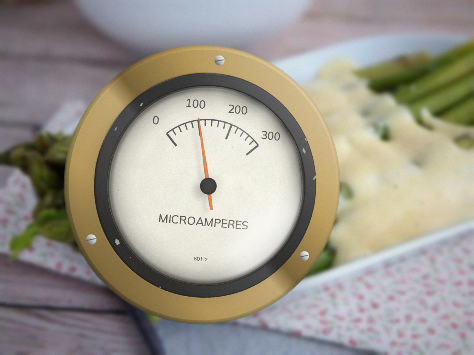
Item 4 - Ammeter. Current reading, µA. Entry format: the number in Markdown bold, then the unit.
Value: **100** µA
